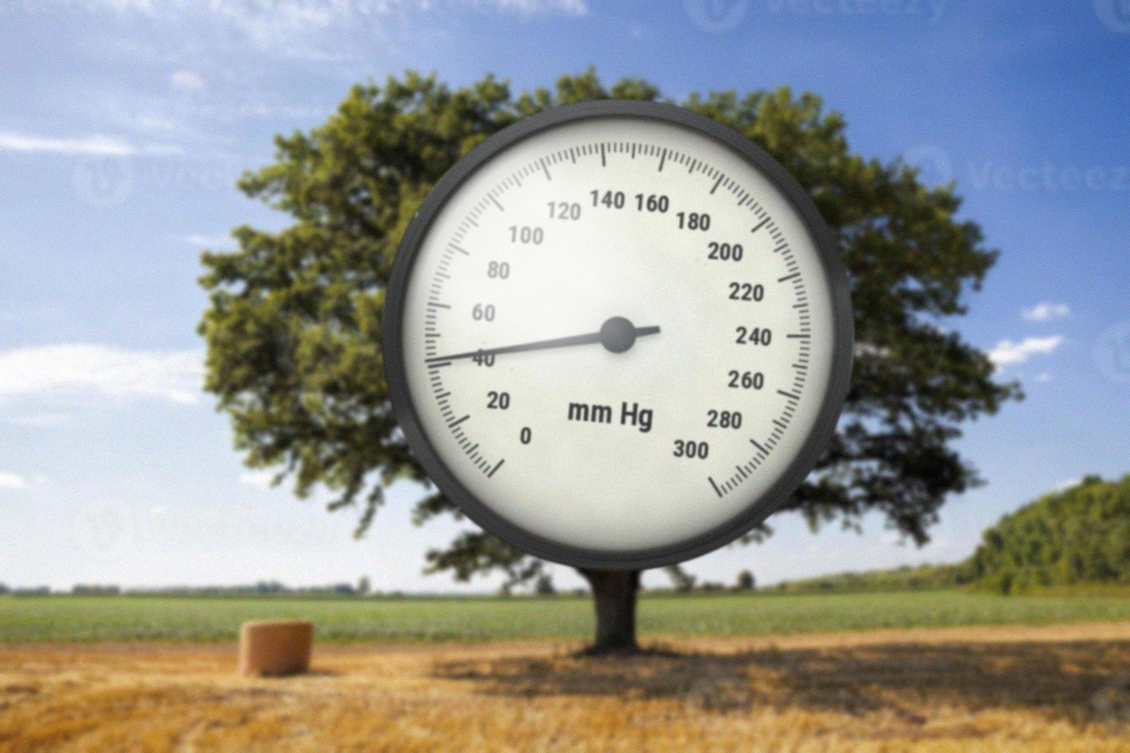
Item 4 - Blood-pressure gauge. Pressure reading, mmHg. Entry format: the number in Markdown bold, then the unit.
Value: **42** mmHg
